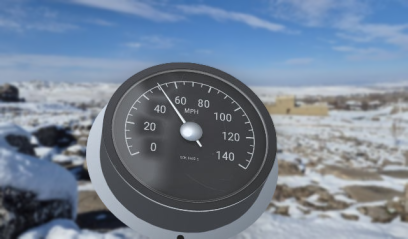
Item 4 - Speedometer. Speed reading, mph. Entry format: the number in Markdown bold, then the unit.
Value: **50** mph
